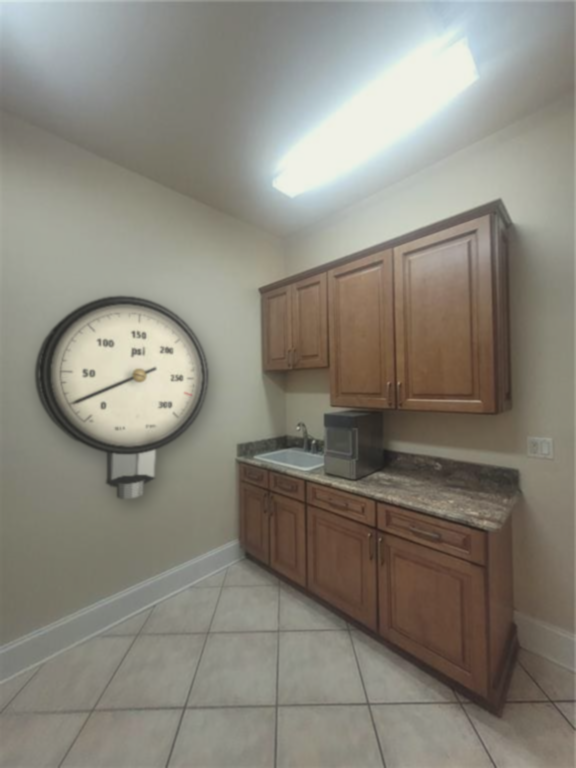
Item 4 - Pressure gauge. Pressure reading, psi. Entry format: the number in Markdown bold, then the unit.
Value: **20** psi
